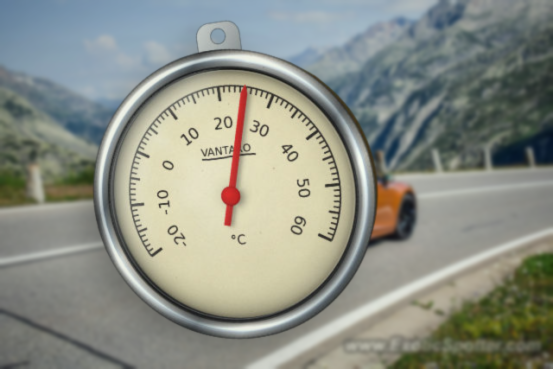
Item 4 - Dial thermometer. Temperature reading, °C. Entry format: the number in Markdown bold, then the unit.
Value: **25** °C
